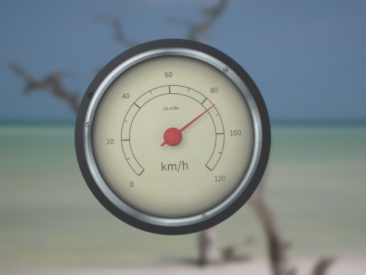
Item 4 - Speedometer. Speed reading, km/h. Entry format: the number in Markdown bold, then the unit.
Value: **85** km/h
